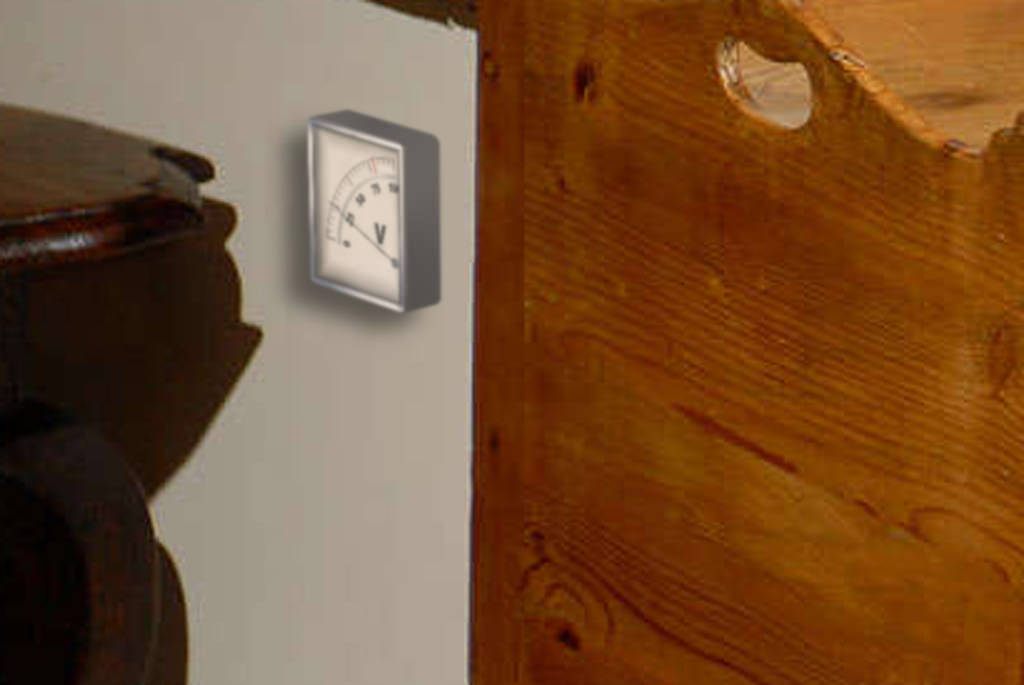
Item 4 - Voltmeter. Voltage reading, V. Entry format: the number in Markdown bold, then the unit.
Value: **25** V
